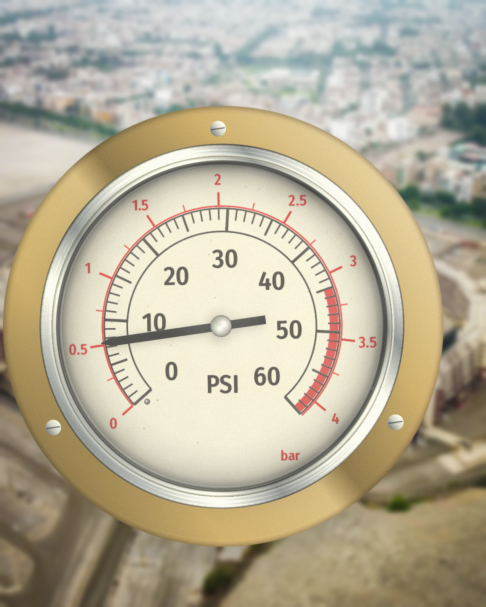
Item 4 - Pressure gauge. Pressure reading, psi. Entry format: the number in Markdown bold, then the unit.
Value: **7.5** psi
